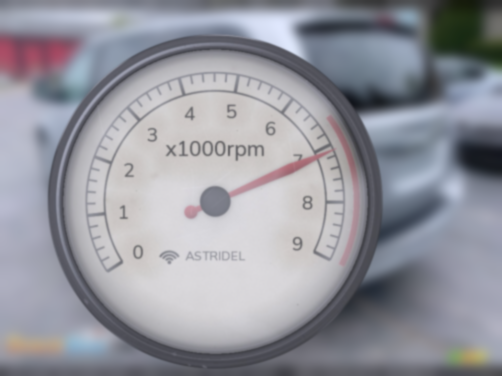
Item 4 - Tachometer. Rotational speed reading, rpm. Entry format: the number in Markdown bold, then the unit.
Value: **7100** rpm
